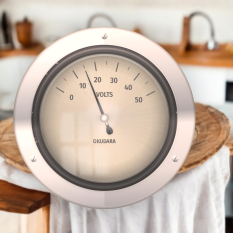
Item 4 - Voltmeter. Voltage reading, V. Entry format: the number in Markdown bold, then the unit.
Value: **15** V
